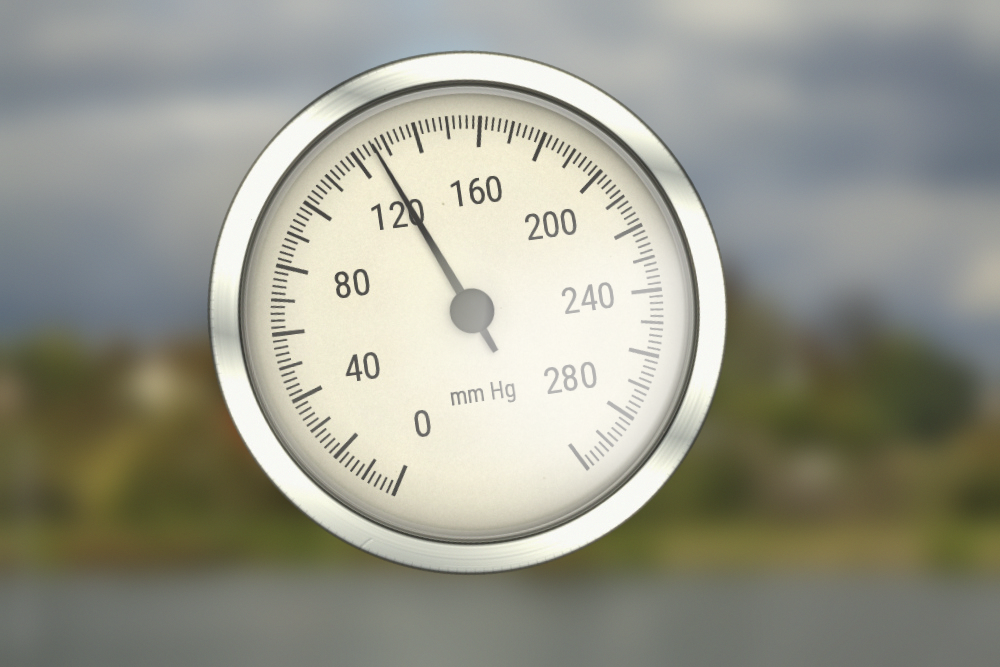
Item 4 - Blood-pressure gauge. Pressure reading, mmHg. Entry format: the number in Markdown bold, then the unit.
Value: **126** mmHg
